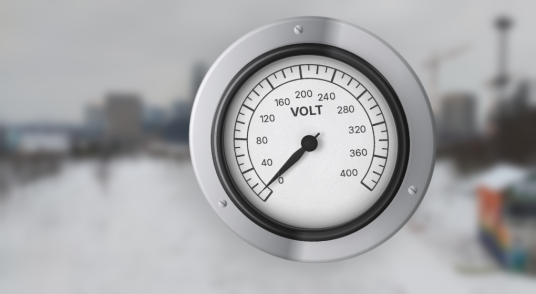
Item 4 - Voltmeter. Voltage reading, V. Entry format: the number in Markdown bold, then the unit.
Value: **10** V
